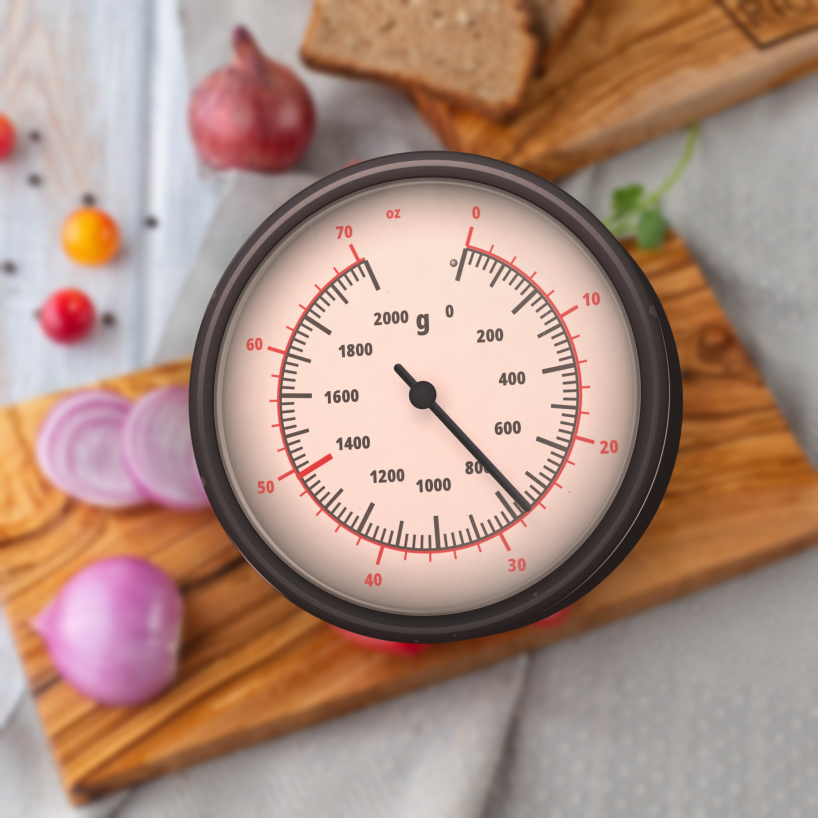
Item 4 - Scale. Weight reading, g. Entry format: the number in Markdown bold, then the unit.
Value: **760** g
